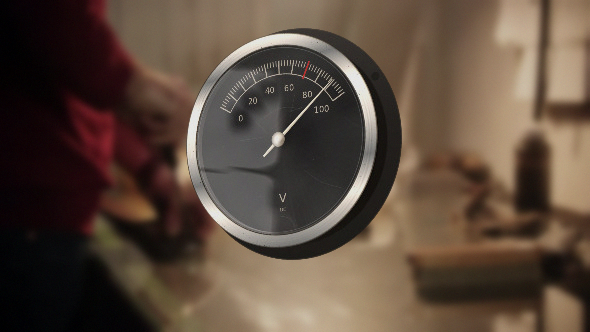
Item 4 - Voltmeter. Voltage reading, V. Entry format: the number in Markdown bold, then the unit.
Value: **90** V
